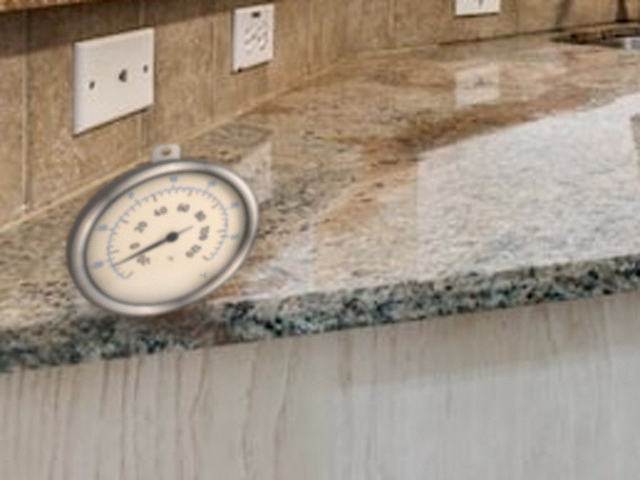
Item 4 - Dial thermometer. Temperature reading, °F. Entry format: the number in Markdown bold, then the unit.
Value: **-8** °F
